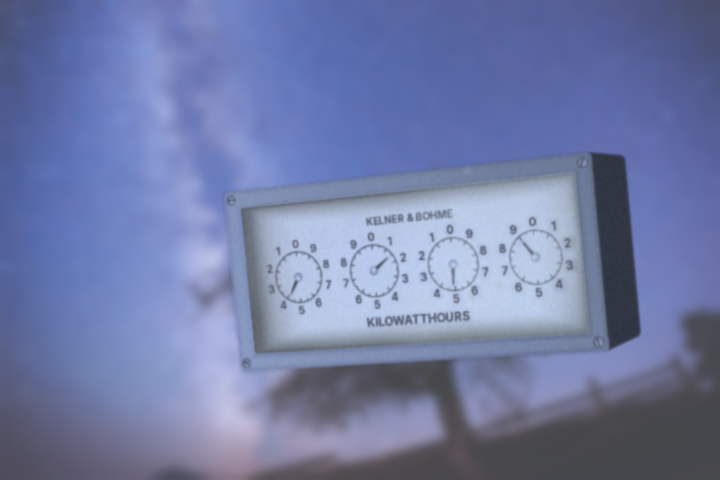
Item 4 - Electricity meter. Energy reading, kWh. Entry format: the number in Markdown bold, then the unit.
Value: **4149** kWh
